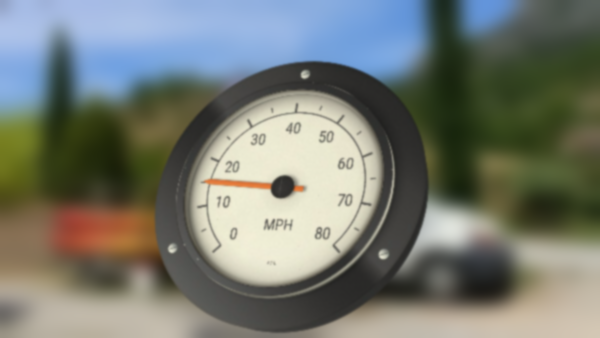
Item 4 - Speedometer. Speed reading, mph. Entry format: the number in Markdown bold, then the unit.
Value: **15** mph
